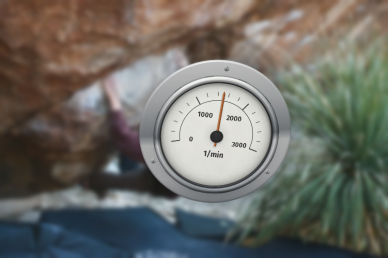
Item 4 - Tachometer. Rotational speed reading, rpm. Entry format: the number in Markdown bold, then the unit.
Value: **1500** rpm
